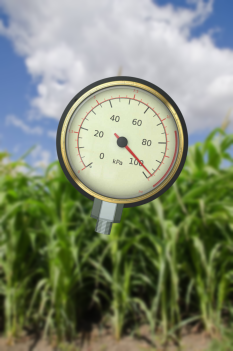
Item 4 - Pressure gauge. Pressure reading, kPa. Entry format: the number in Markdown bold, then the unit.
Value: **97.5** kPa
